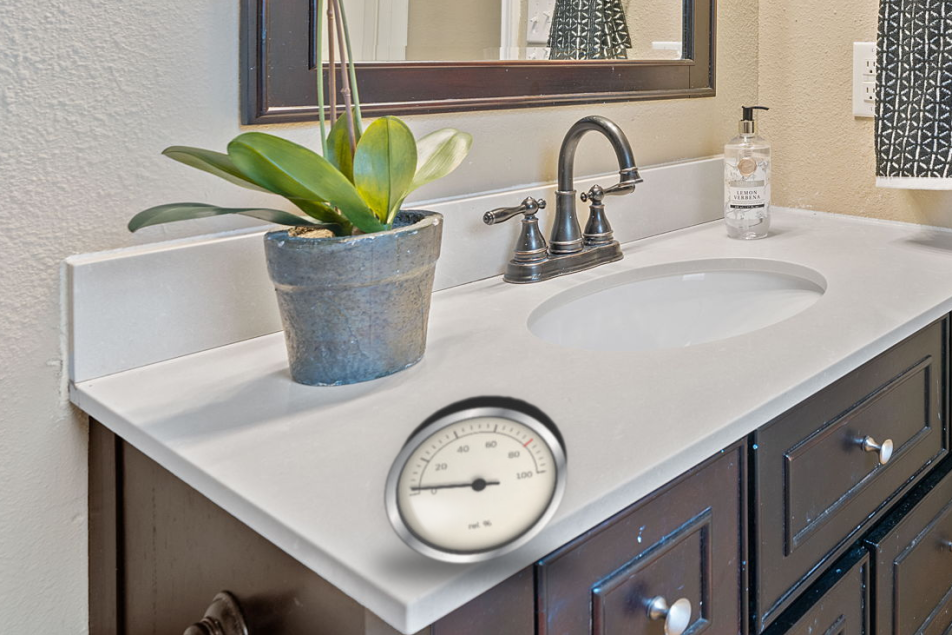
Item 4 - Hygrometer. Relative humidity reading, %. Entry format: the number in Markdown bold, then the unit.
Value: **4** %
